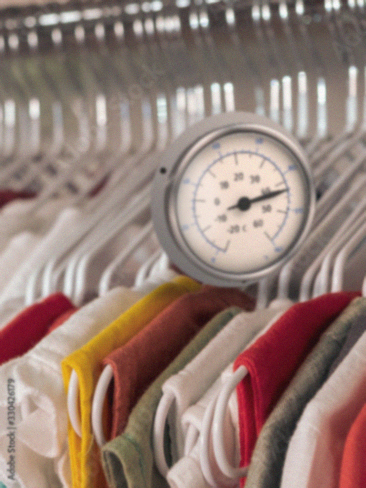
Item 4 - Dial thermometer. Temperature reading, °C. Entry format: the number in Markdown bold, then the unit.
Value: **42.5** °C
